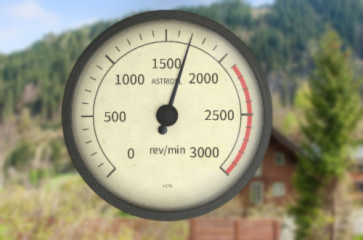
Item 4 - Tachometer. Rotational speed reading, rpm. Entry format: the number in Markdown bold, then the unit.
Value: **1700** rpm
